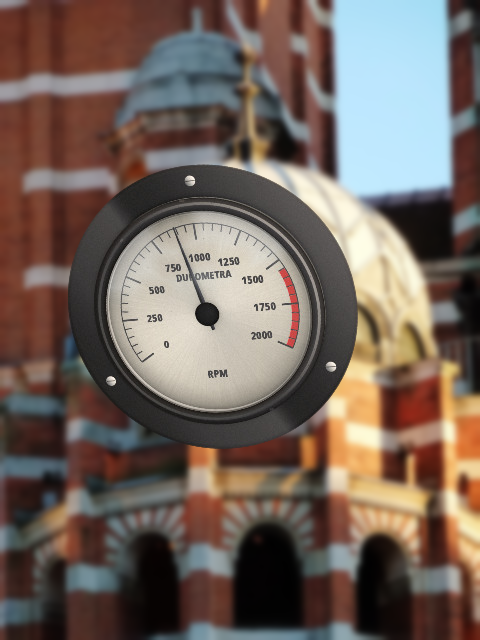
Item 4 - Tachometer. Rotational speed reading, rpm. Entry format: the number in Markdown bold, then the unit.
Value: **900** rpm
